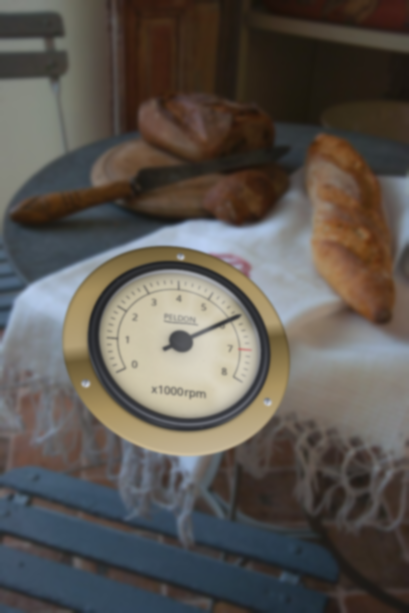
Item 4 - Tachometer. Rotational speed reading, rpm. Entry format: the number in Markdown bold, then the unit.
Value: **6000** rpm
